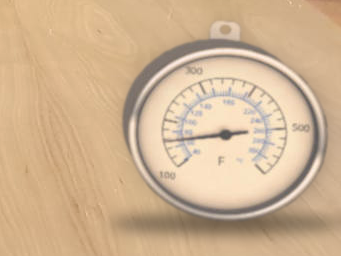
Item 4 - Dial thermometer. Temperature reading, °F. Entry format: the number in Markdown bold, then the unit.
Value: **160** °F
